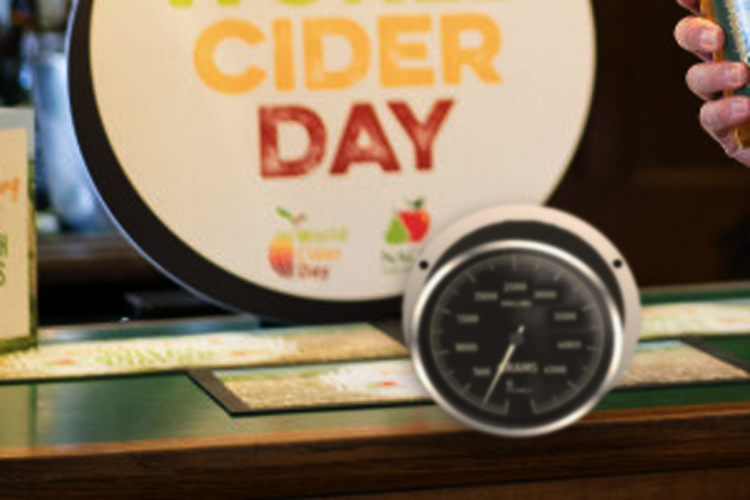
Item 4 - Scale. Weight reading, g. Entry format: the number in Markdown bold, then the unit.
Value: **250** g
